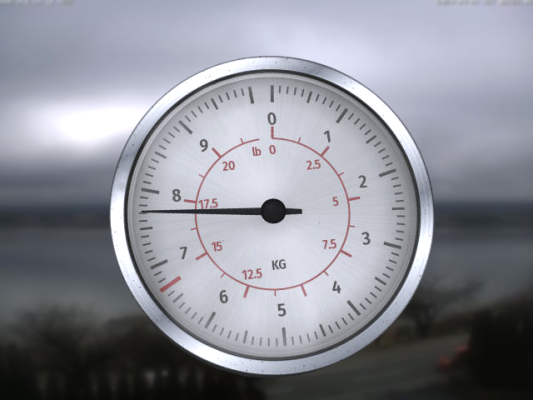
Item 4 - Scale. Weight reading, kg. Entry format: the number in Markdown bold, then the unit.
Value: **7.7** kg
